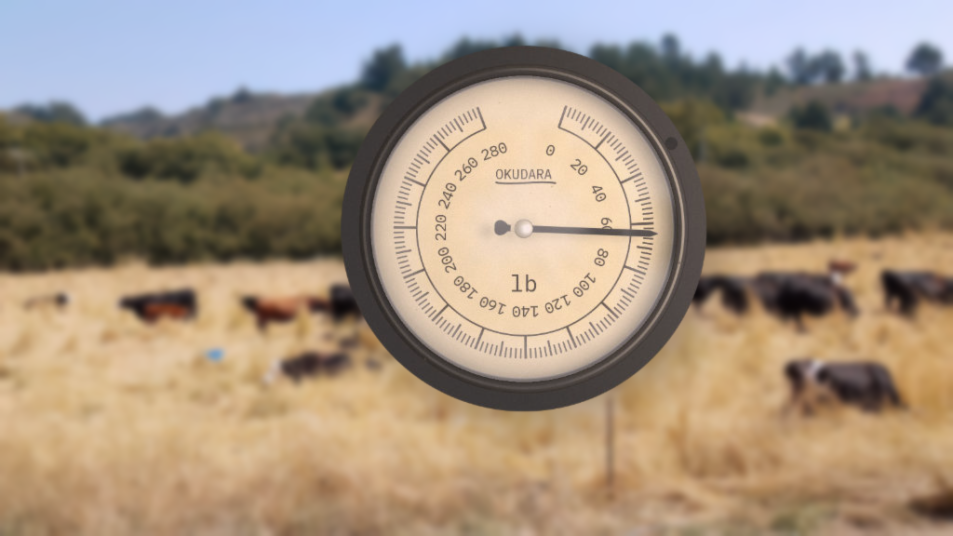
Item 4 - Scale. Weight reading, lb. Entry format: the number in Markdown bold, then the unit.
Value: **64** lb
